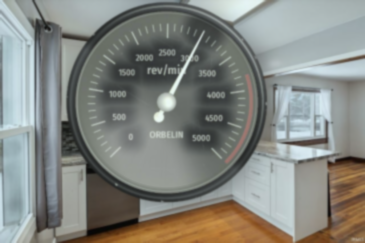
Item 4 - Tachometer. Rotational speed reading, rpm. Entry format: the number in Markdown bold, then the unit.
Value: **3000** rpm
